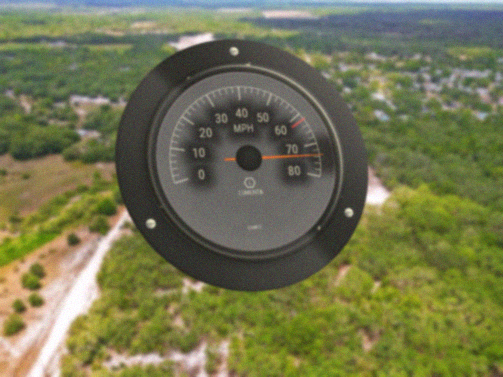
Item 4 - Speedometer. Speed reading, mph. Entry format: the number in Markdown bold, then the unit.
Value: **74** mph
